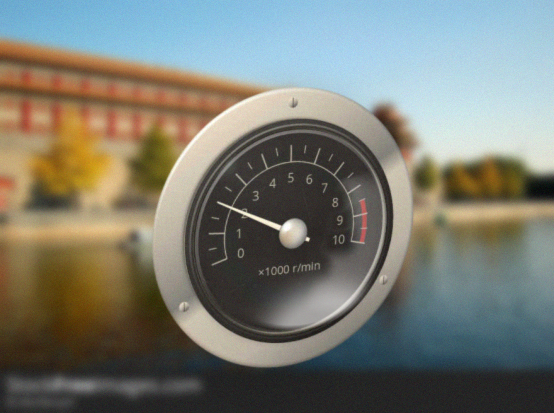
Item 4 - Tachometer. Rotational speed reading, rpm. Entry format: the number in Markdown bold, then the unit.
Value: **2000** rpm
